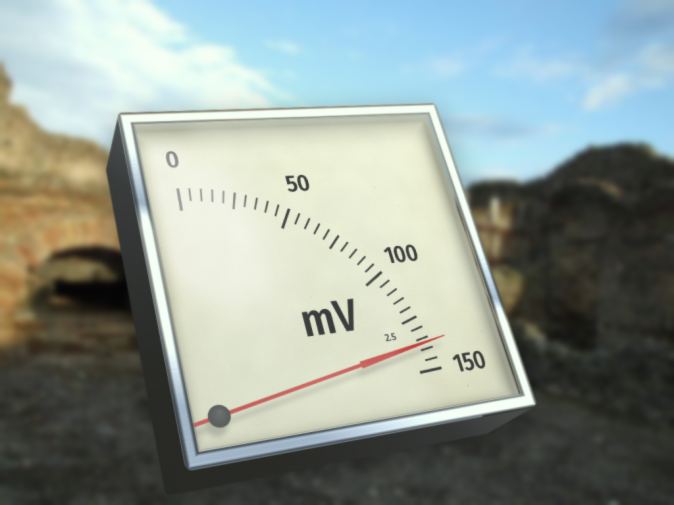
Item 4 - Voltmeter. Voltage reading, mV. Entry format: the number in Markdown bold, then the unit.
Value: **137.5** mV
